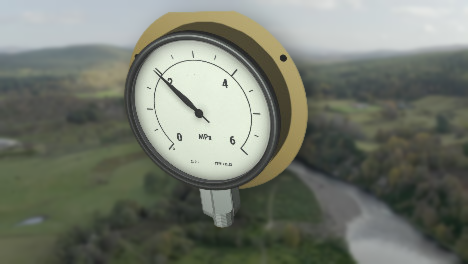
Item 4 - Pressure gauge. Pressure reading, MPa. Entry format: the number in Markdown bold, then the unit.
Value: **2** MPa
